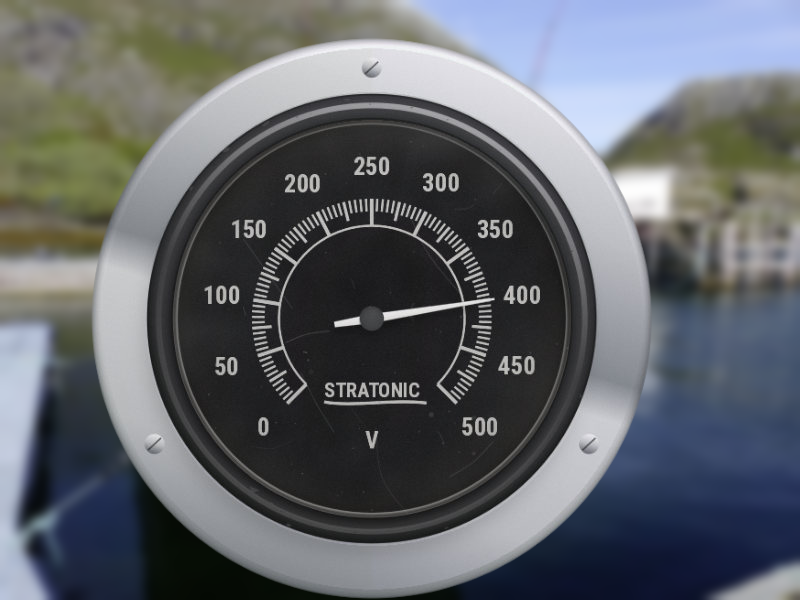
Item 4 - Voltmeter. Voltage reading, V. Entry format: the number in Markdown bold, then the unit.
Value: **400** V
